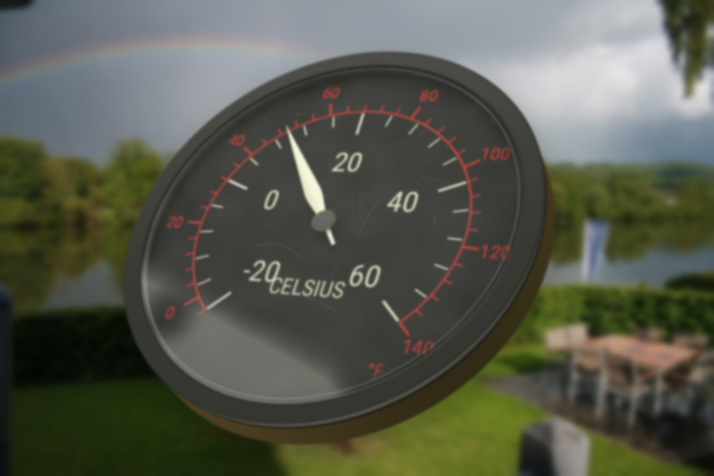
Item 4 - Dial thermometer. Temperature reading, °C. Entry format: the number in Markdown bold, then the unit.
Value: **10** °C
